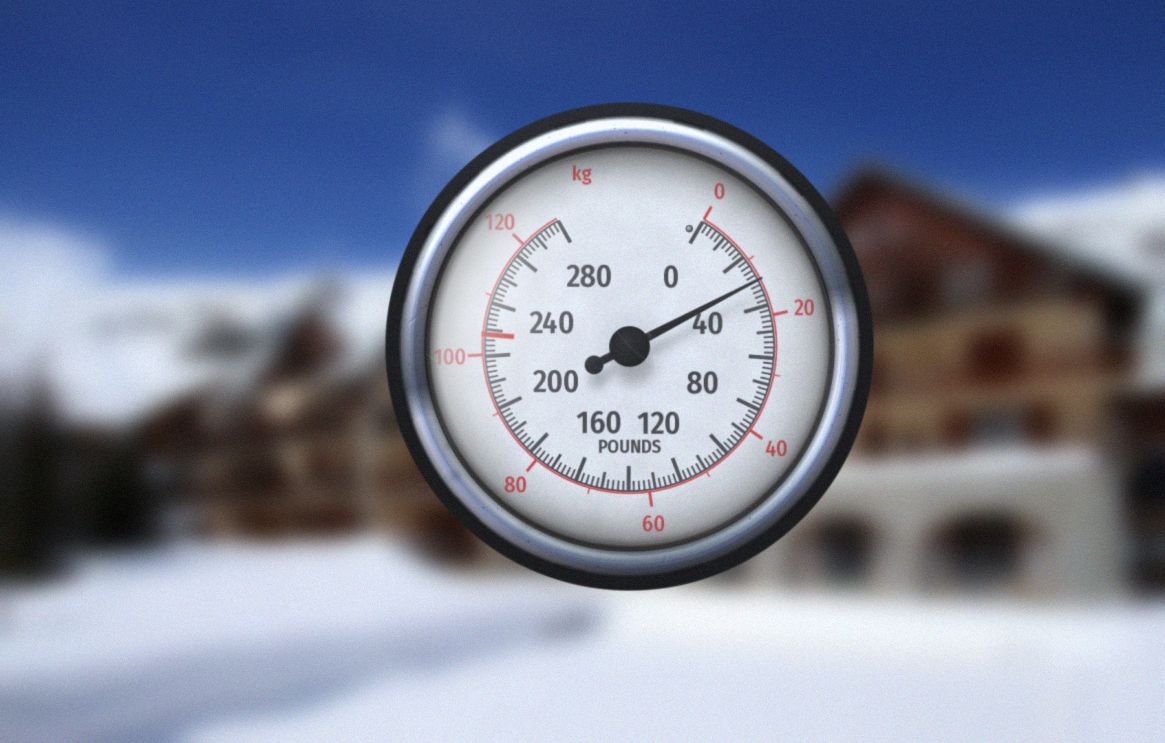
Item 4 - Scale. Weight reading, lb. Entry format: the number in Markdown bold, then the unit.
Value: **30** lb
